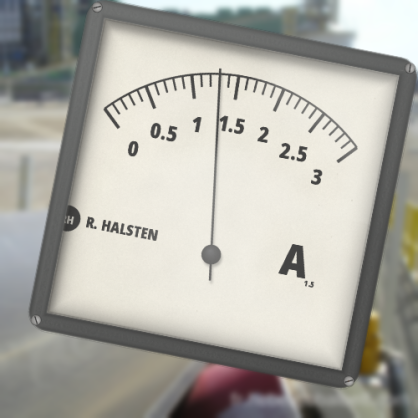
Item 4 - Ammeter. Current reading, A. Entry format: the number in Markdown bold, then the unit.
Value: **1.3** A
